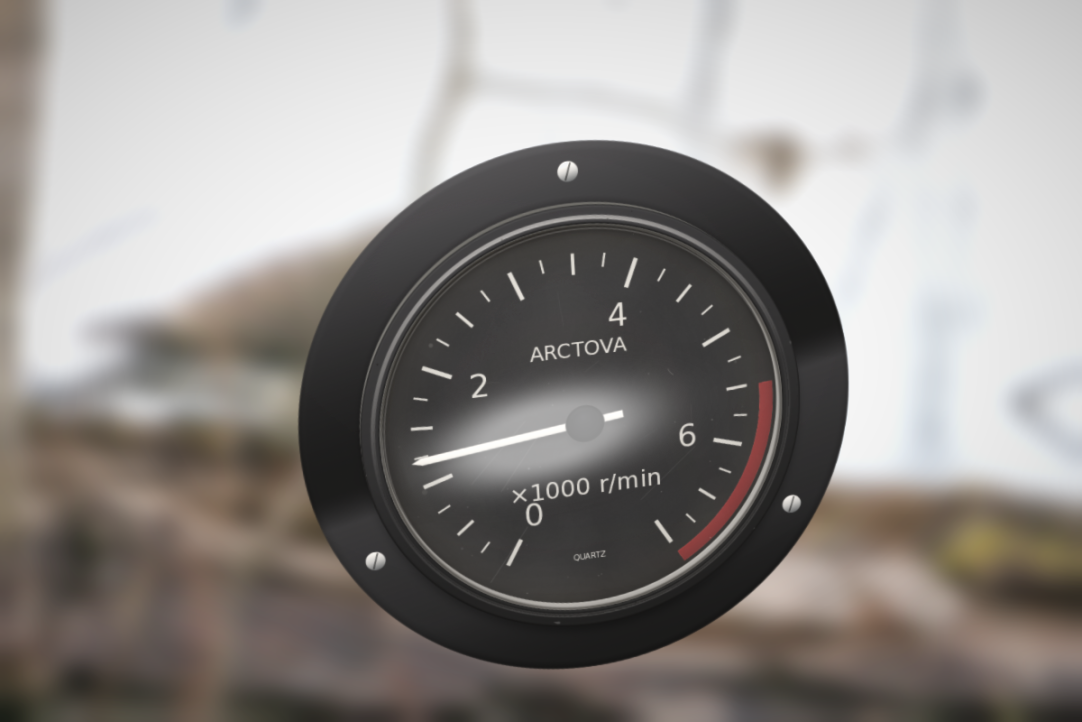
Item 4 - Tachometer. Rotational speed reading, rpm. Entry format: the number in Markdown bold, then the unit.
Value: **1250** rpm
